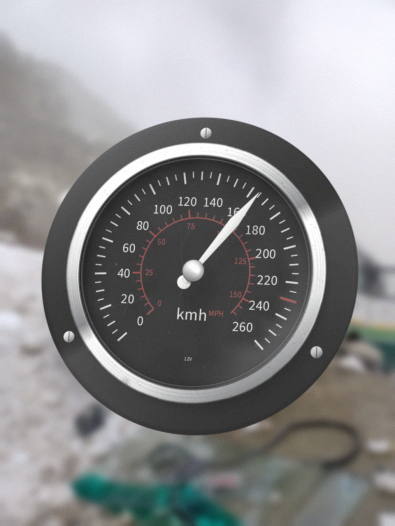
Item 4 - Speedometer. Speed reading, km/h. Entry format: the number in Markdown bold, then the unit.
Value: **165** km/h
